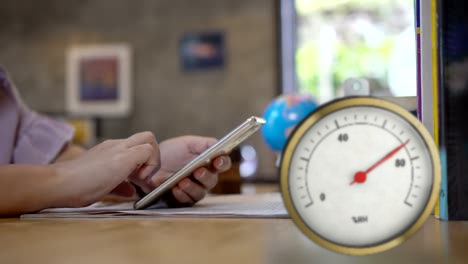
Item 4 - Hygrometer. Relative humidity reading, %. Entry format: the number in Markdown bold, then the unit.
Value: **72** %
